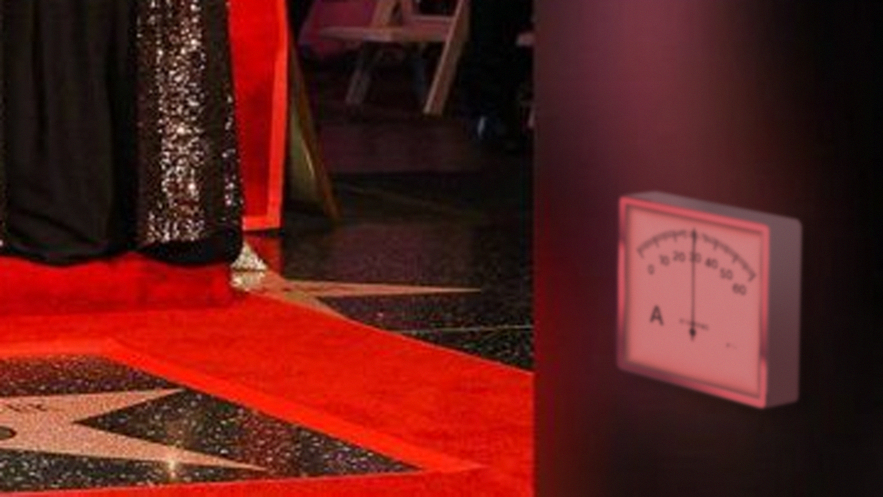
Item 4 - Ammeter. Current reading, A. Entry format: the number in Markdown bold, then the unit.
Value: **30** A
